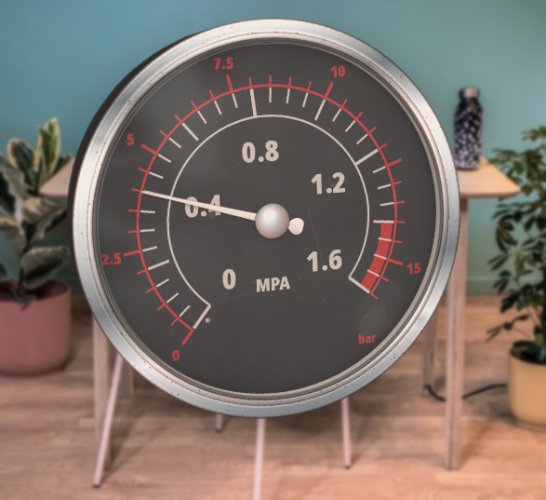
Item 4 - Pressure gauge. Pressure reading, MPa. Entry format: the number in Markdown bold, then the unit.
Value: **0.4** MPa
